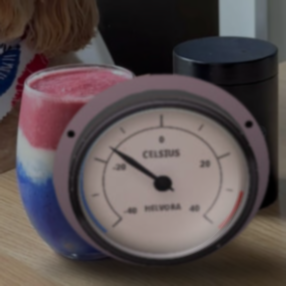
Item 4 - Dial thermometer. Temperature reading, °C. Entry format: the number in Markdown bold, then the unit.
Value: **-15** °C
